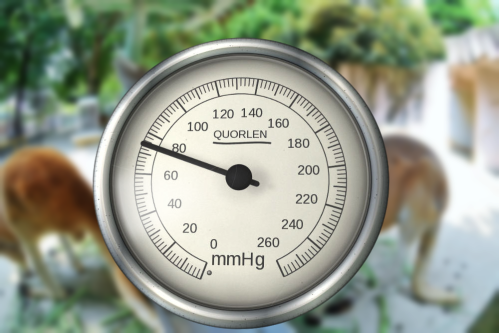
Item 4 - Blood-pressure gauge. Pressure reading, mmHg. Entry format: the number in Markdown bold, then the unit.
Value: **74** mmHg
